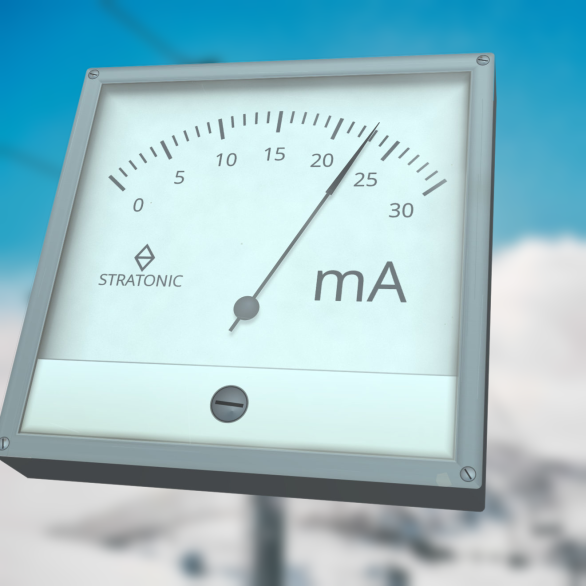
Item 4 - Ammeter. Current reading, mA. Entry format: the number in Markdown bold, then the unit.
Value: **23** mA
